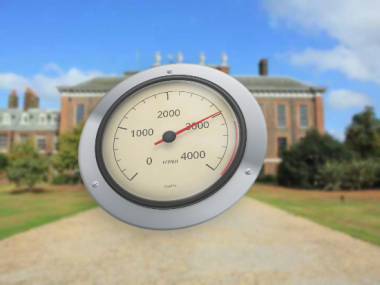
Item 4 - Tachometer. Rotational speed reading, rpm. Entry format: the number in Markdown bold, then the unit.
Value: **3000** rpm
